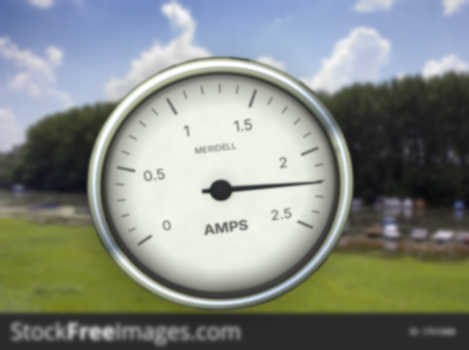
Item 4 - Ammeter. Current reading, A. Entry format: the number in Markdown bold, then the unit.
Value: **2.2** A
